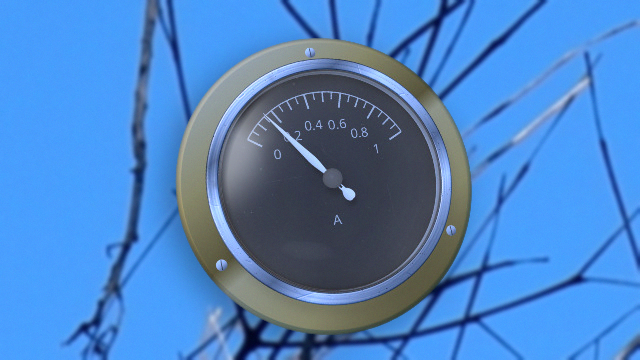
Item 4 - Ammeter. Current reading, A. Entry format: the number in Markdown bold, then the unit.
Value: **0.15** A
